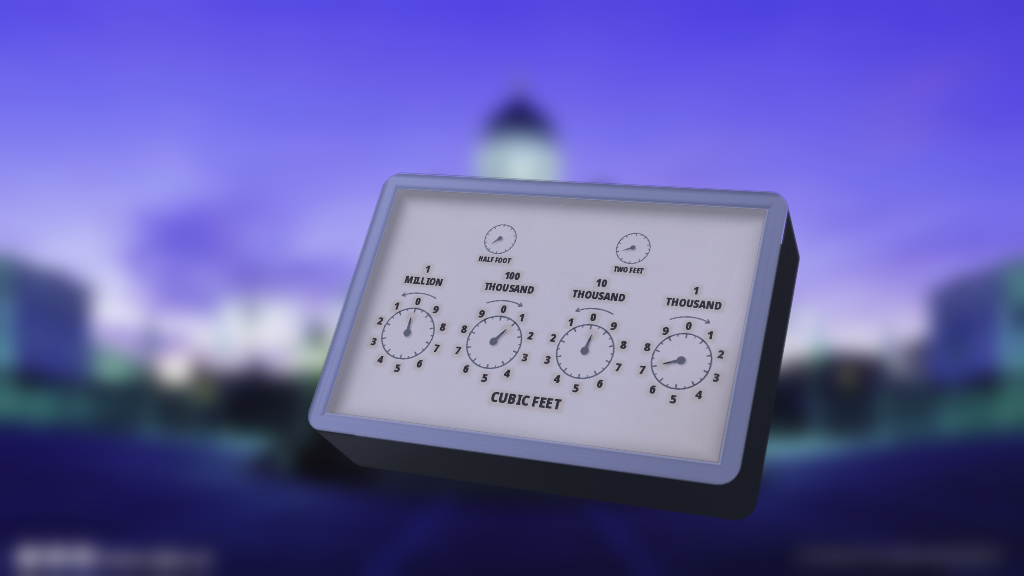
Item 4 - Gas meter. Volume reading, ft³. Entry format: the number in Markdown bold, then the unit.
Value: **9700** ft³
